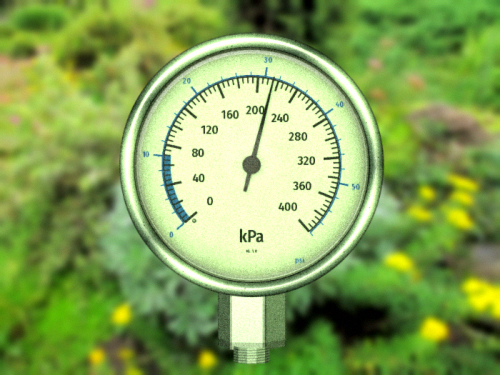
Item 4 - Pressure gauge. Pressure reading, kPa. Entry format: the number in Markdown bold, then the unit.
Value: **215** kPa
